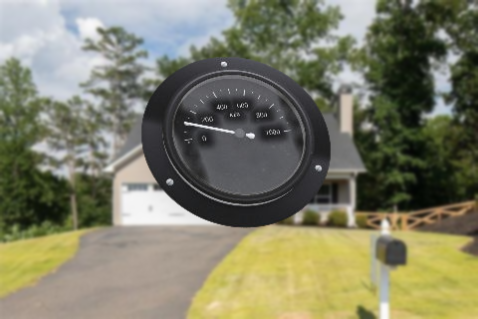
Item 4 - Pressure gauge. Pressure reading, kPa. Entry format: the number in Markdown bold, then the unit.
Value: **100** kPa
